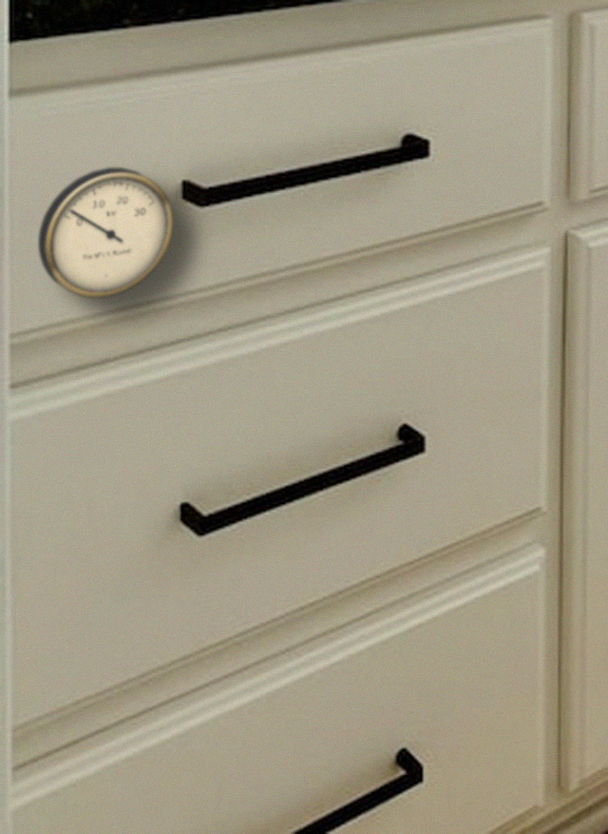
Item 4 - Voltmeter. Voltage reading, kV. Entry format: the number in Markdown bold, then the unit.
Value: **2** kV
